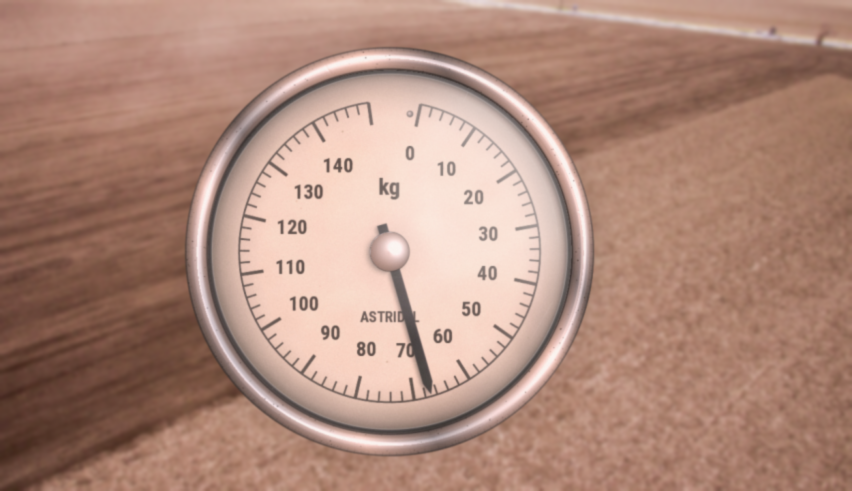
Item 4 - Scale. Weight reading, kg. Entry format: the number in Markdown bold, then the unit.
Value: **67** kg
